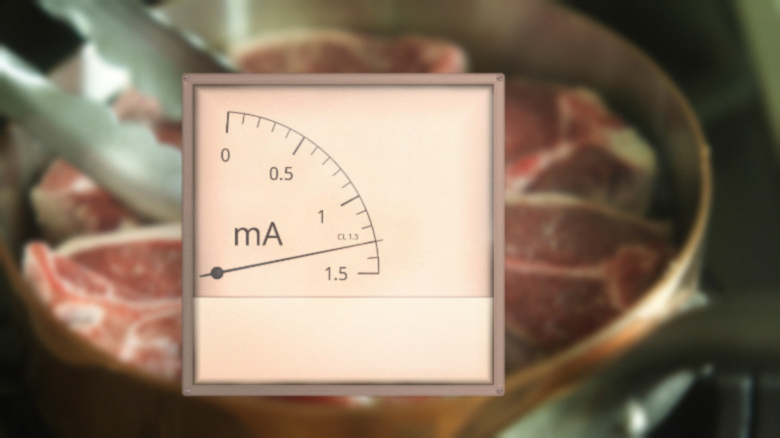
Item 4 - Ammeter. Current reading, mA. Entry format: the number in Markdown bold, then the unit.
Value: **1.3** mA
